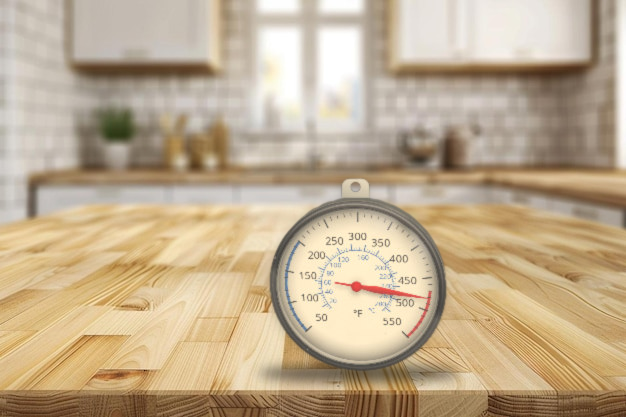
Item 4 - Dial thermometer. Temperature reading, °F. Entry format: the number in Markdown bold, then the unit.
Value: **480** °F
